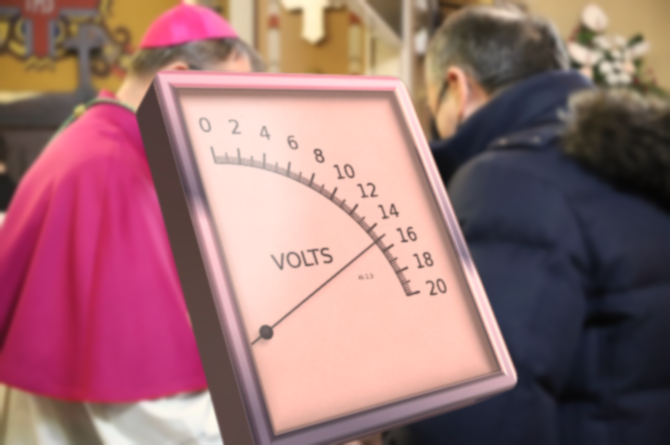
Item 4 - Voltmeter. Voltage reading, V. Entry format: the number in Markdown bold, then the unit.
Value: **15** V
